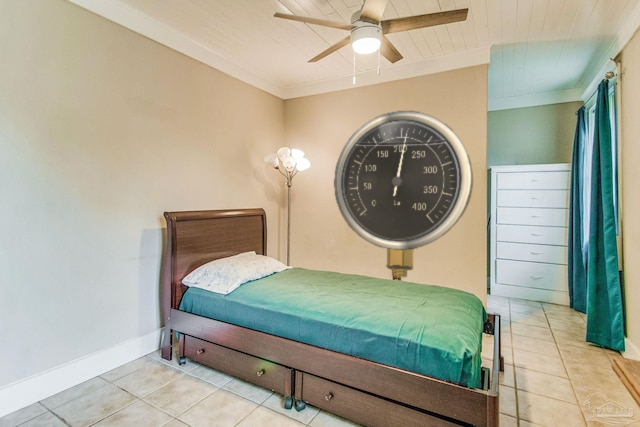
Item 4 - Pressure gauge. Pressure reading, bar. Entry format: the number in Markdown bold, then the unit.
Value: **210** bar
